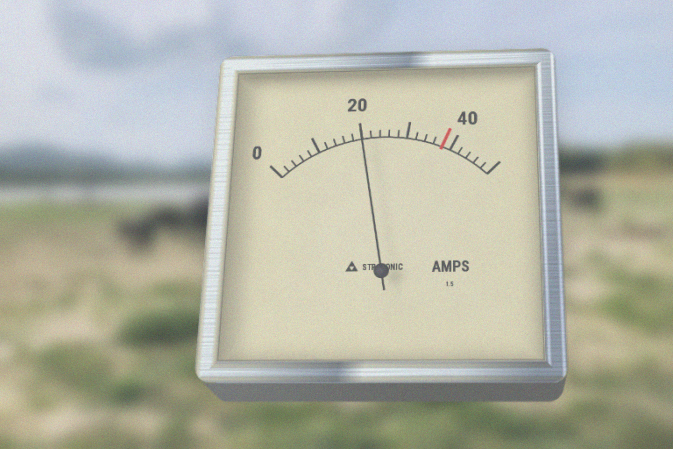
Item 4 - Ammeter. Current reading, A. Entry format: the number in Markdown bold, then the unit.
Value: **20** A
